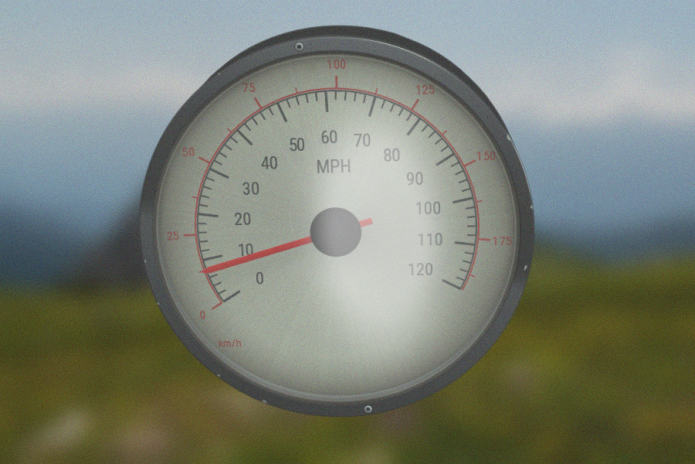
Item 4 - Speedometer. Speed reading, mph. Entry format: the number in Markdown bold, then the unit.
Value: **8** mph
